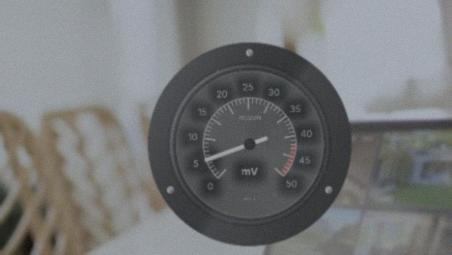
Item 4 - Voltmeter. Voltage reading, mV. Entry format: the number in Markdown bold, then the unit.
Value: **5** mV
